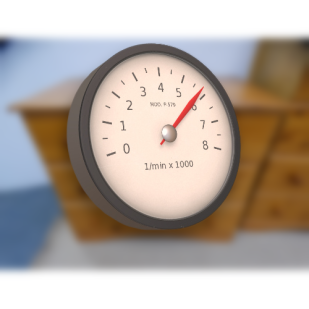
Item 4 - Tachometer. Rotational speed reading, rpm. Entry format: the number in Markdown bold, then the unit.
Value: **5750** rpm
